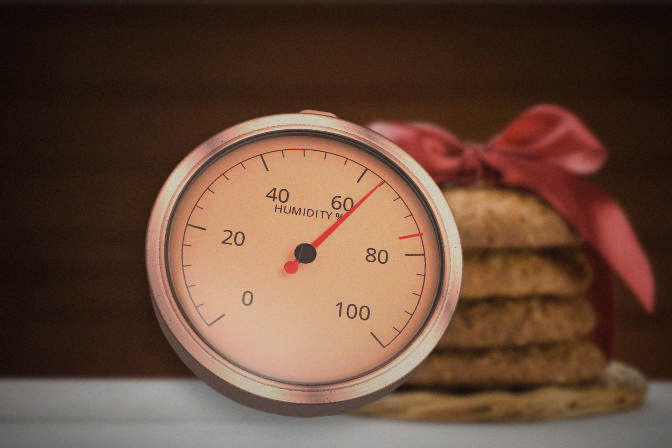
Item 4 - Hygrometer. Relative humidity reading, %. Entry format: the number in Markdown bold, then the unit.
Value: **64** %
